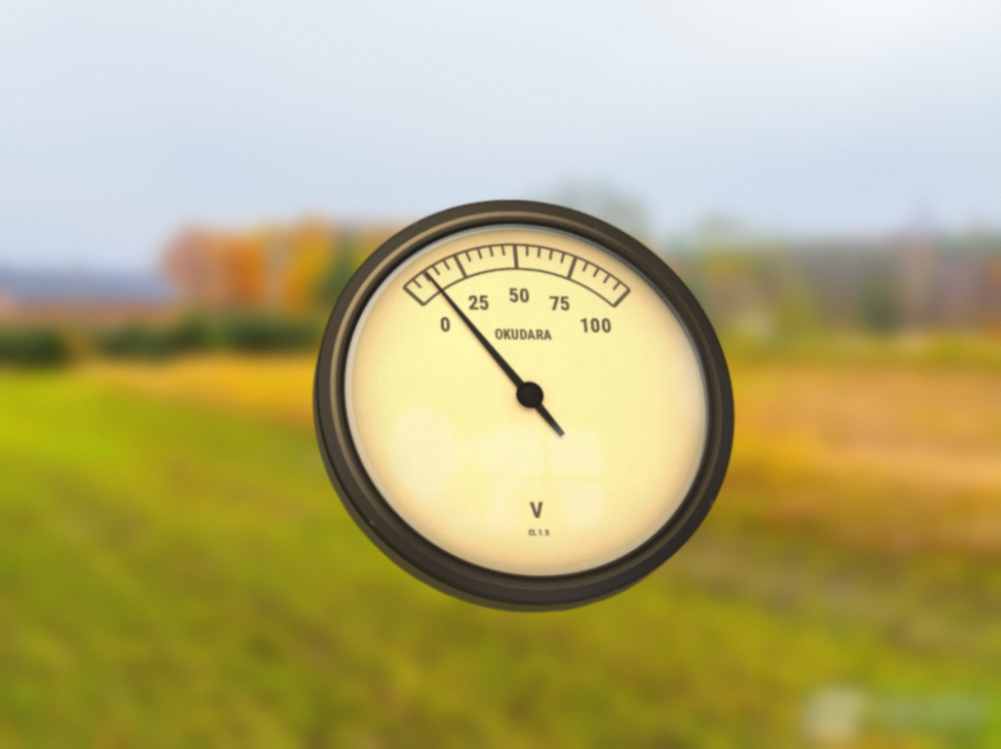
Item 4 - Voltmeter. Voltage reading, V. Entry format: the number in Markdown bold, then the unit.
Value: **10** V
